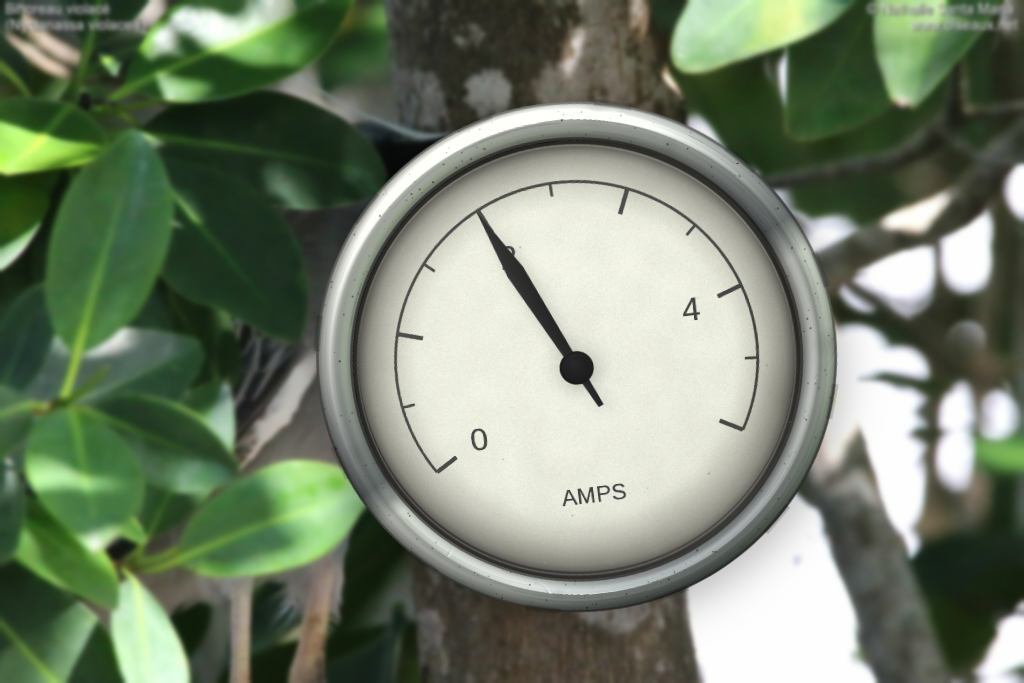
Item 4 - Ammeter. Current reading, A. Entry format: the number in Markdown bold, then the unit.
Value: **2** A
